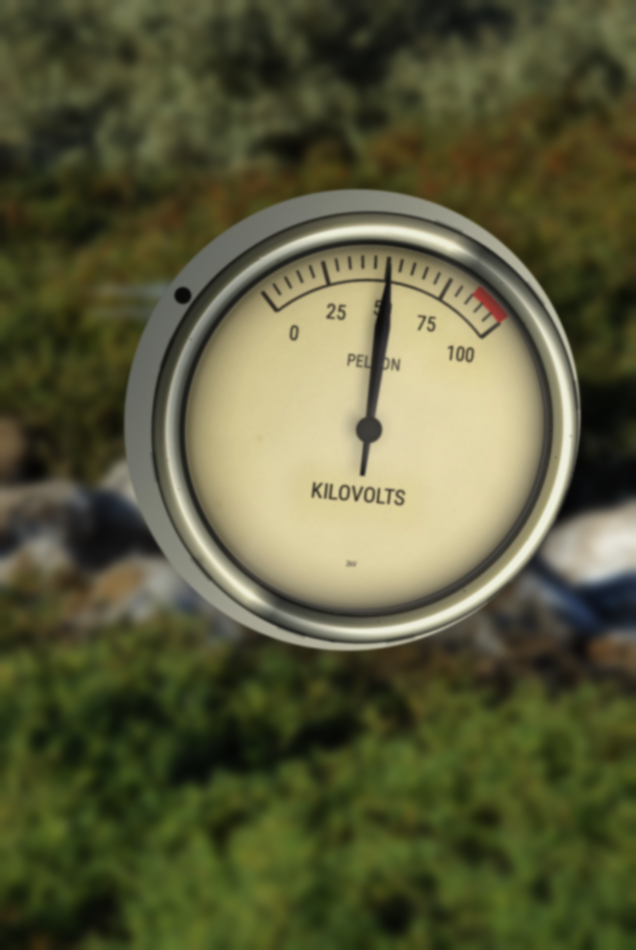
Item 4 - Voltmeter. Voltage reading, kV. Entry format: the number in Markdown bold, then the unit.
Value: **50** kV
